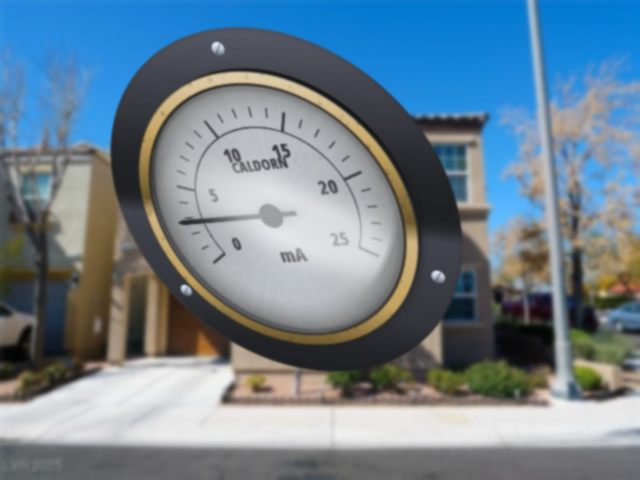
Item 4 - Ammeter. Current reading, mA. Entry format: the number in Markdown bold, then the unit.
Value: **3** mA
